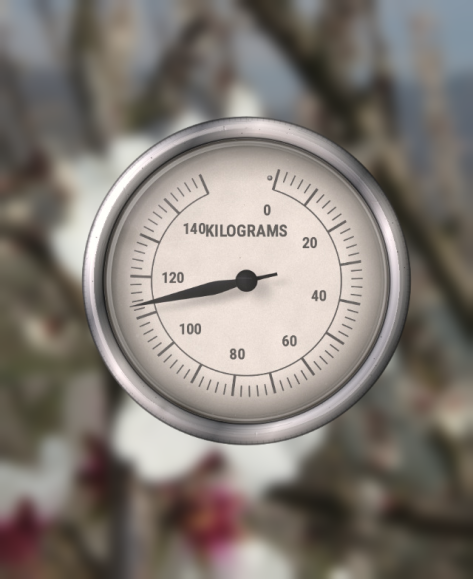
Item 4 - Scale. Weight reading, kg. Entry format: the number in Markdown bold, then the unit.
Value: **113** kg
